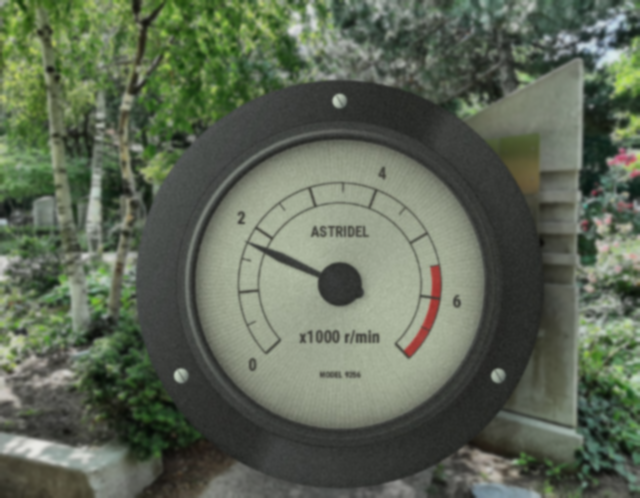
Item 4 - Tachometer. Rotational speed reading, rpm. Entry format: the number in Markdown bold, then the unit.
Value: **1750** rpm
